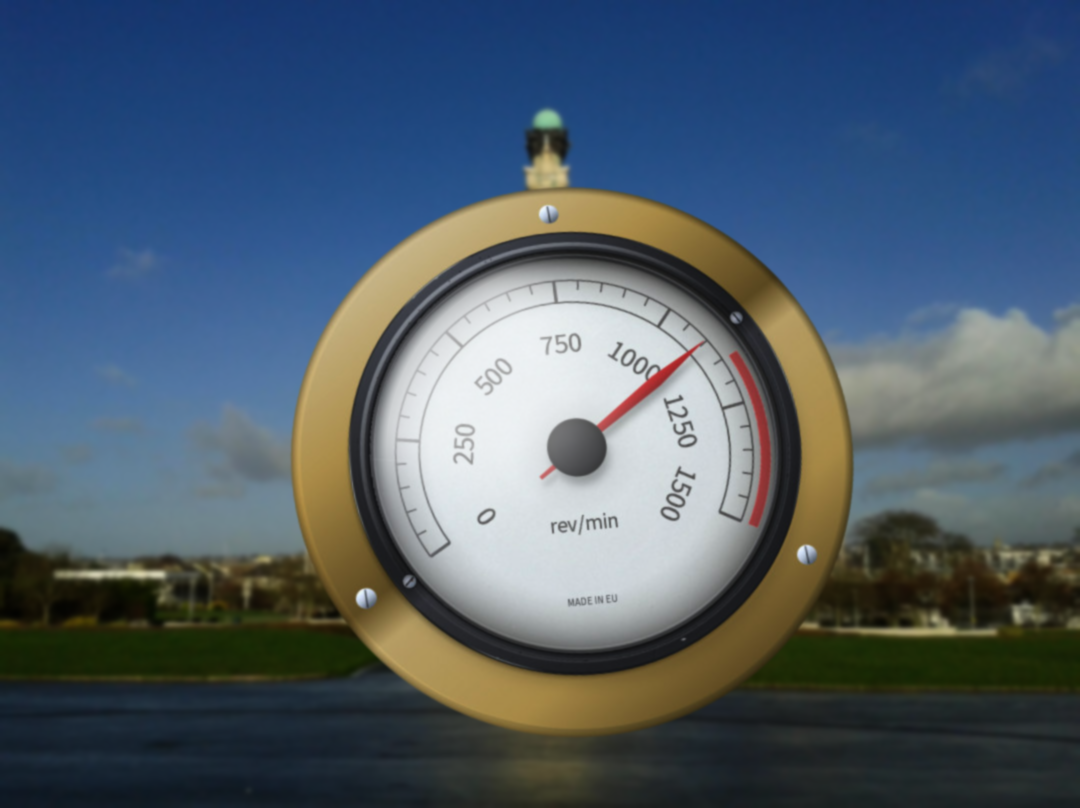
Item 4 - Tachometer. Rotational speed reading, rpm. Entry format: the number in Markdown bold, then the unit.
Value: **1100** rpm
